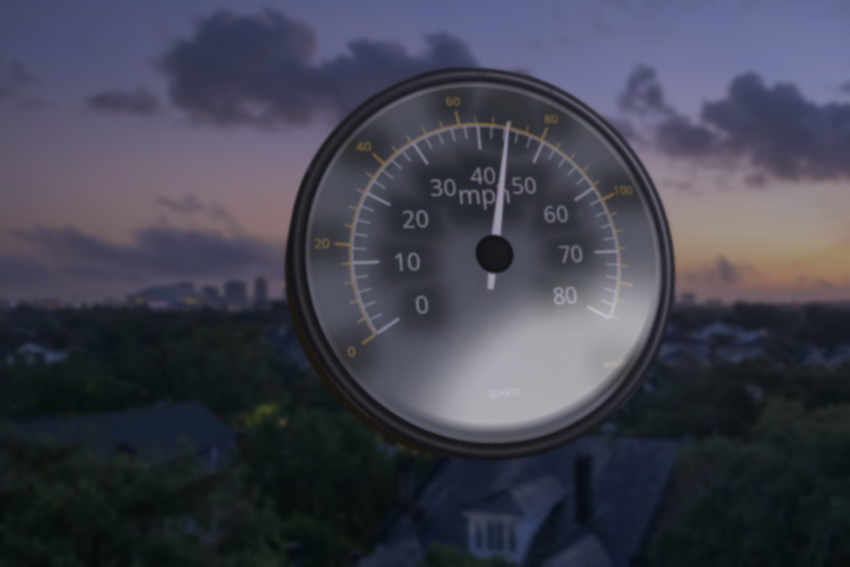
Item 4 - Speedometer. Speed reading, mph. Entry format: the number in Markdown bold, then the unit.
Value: **44** mph
